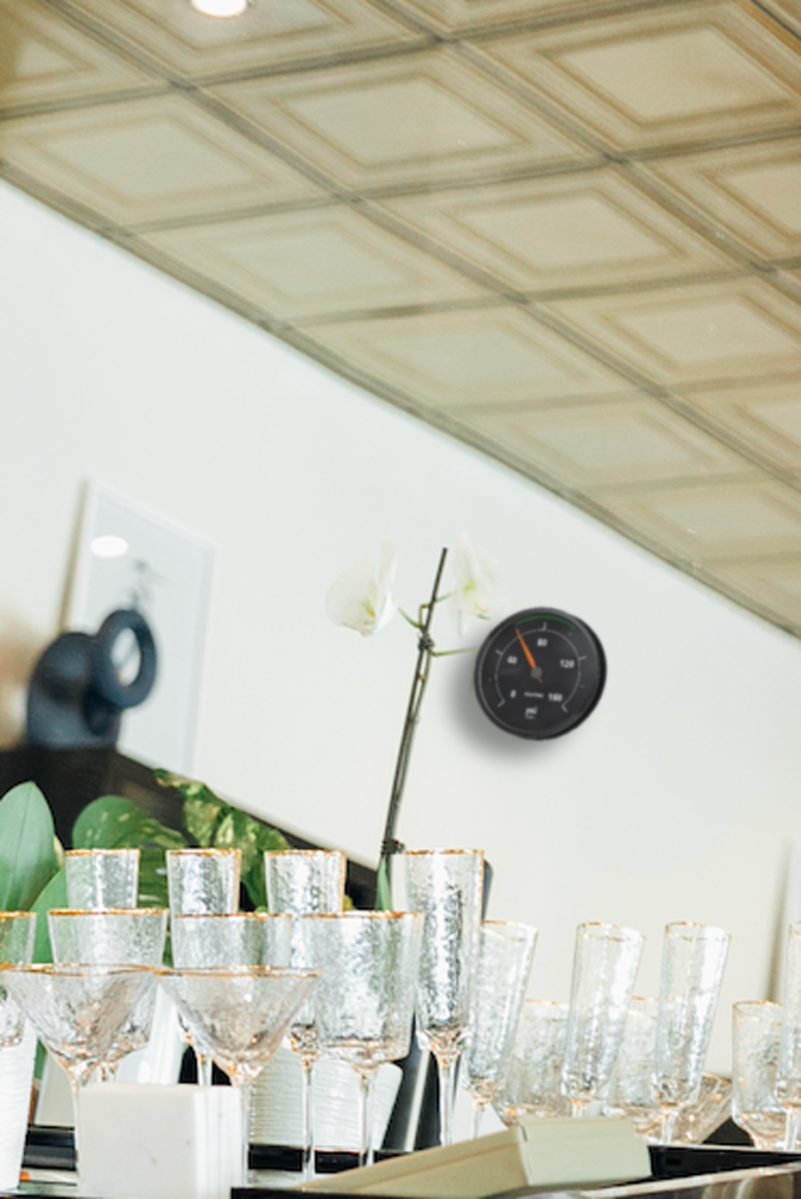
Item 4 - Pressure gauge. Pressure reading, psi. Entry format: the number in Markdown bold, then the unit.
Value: **60** psi
